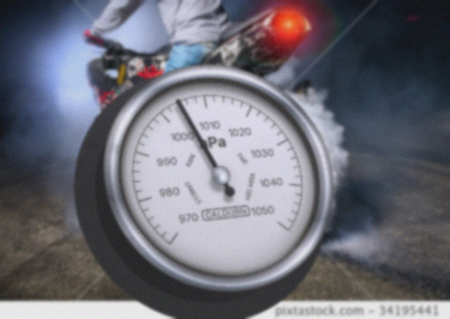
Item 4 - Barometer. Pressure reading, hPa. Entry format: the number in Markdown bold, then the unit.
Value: **1004** hPa
